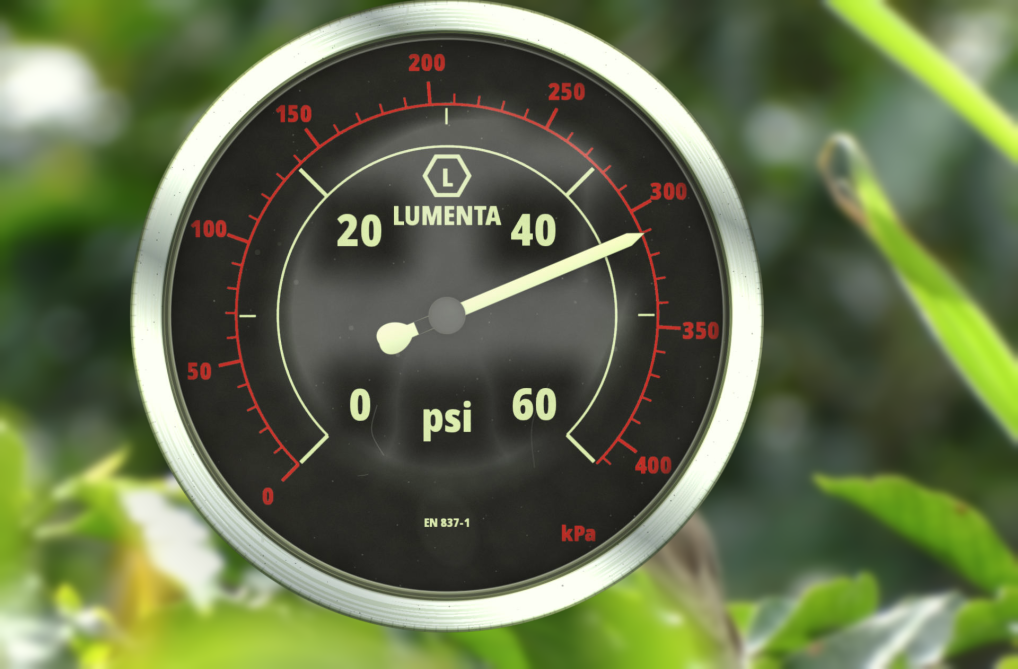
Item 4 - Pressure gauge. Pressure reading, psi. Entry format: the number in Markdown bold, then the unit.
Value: **45** psi
